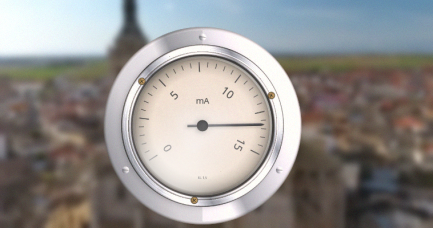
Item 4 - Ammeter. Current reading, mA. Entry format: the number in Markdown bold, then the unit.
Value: **13.25** mA
